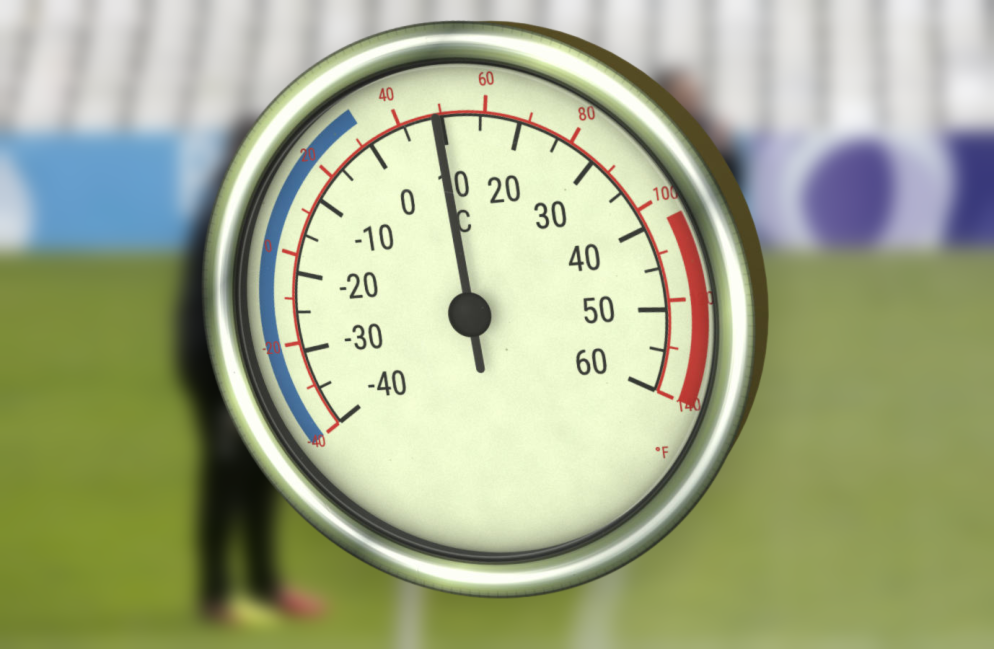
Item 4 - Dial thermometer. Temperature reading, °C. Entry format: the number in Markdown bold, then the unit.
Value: **10** °C
